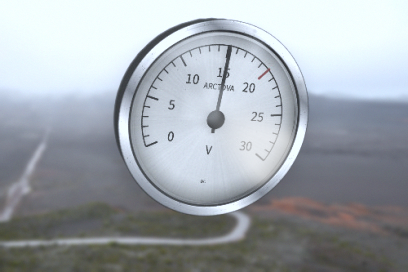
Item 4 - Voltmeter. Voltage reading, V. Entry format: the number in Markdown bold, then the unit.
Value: **15** V
